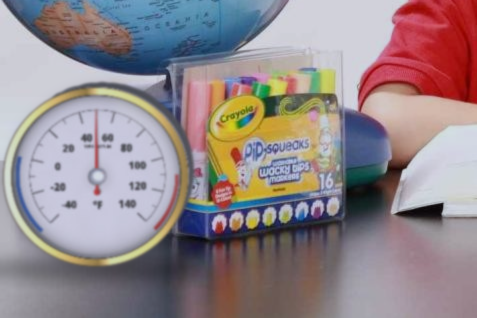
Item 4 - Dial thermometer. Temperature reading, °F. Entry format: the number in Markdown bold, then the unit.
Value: **50** °F
